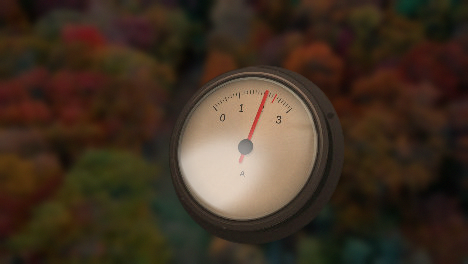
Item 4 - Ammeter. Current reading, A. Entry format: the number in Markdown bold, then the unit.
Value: **2** A
